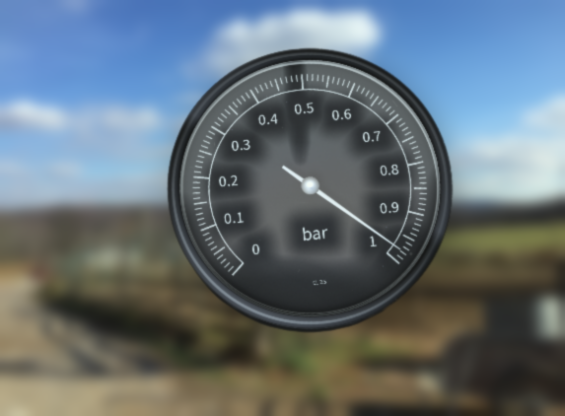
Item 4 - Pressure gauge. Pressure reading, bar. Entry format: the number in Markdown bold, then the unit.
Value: **0.98** bar
